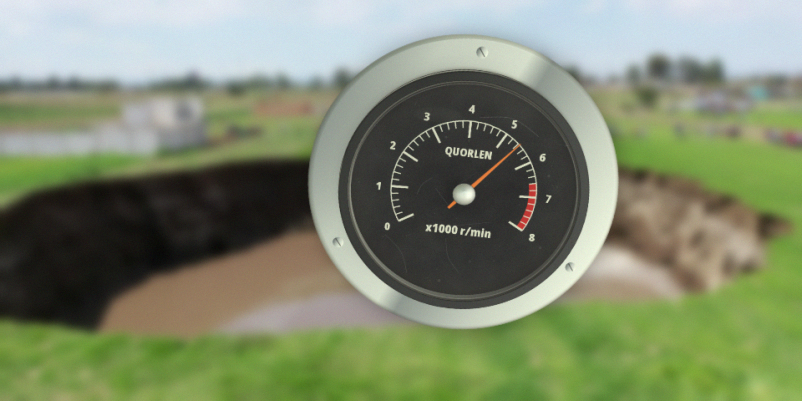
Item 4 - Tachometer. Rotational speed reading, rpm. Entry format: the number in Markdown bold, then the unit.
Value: **5400** rpm
